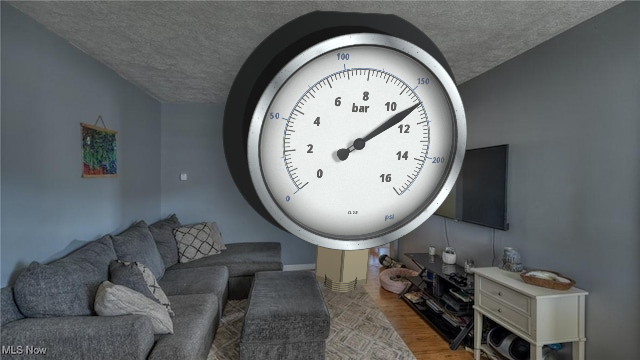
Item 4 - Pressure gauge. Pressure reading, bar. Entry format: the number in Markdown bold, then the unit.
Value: **11** bar
